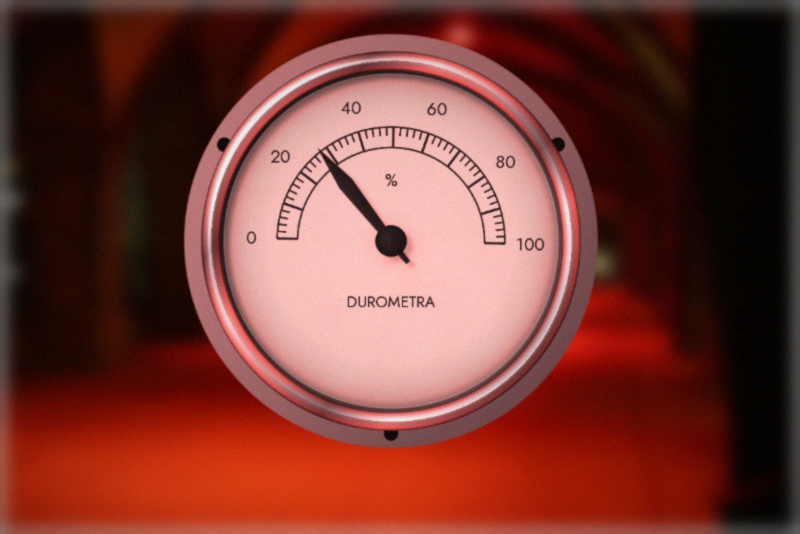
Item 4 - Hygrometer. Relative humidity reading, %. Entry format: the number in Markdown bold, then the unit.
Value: **28** %
